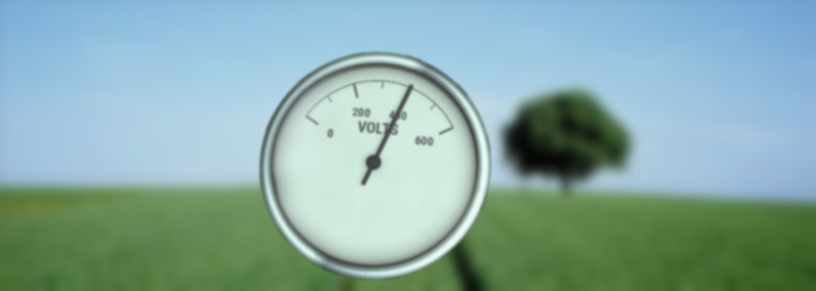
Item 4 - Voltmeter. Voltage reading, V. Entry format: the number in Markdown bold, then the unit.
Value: **400** V
